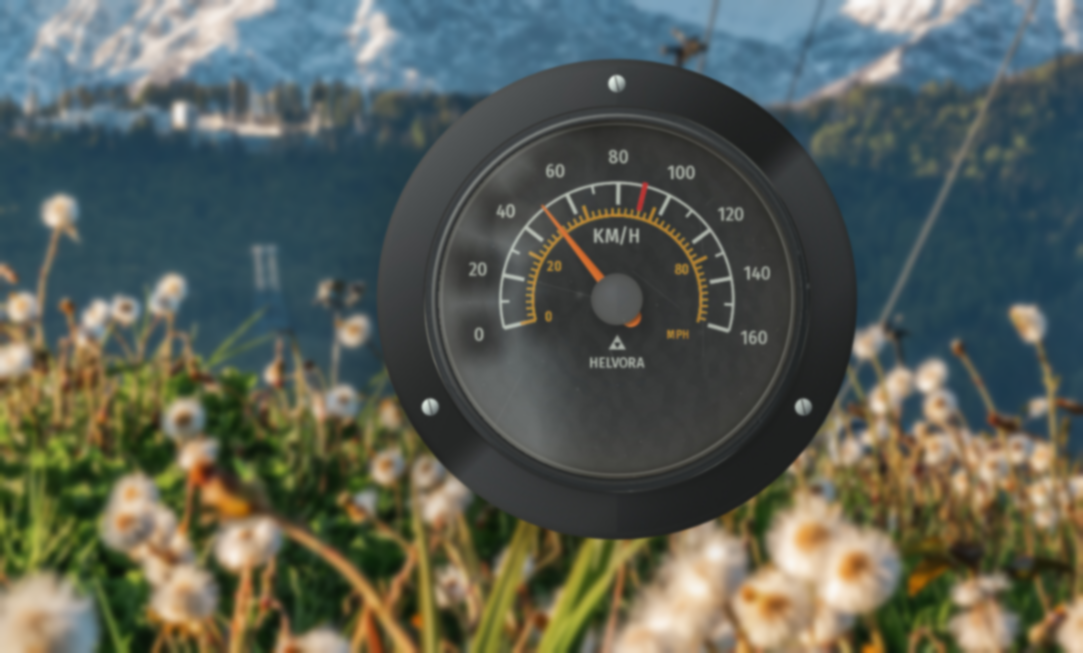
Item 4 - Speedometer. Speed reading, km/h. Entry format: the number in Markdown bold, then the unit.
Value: **50** km/h
